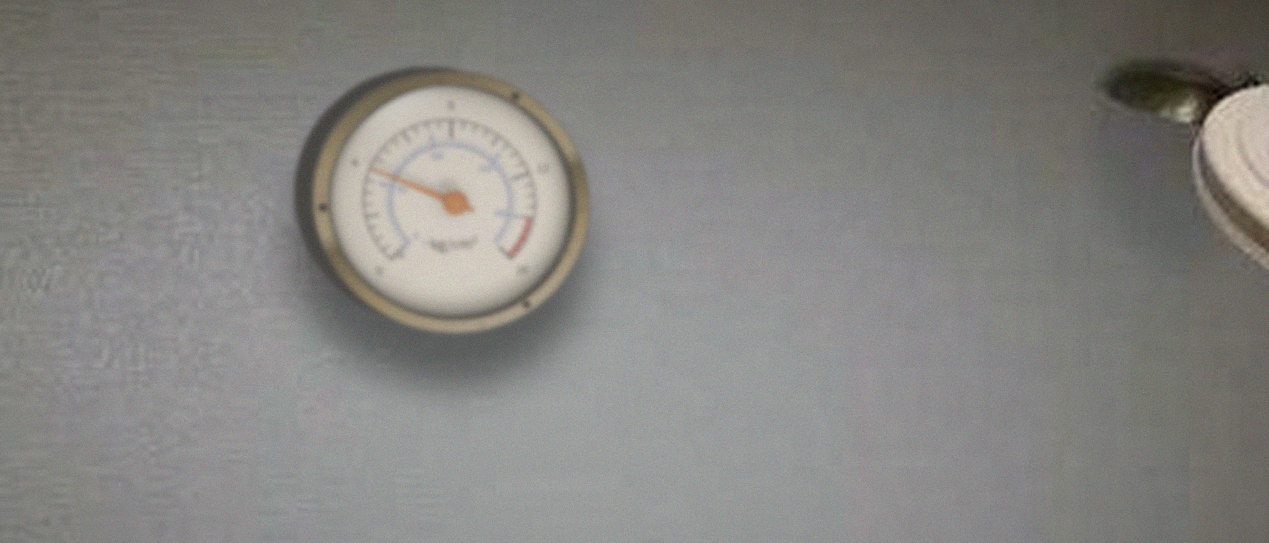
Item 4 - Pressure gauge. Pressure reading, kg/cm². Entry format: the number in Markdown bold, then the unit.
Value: **4** kg/cm²
